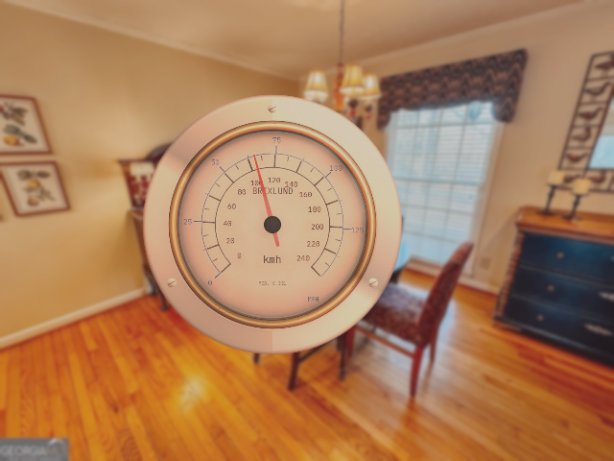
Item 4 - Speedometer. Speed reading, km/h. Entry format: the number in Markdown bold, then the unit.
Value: **105** km/h
